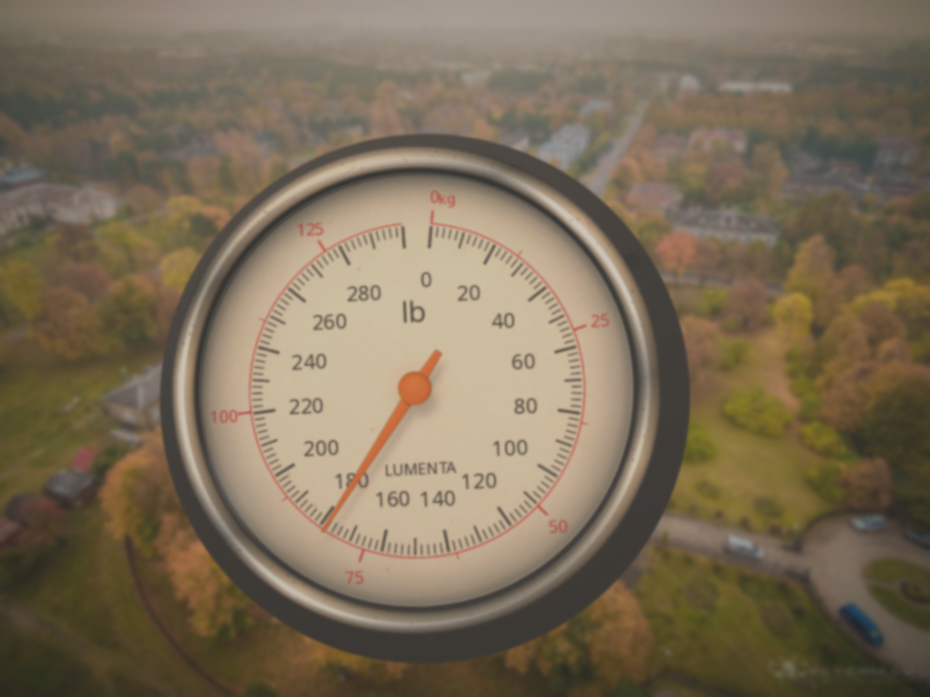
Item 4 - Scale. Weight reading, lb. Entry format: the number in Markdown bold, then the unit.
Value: **178** lb
